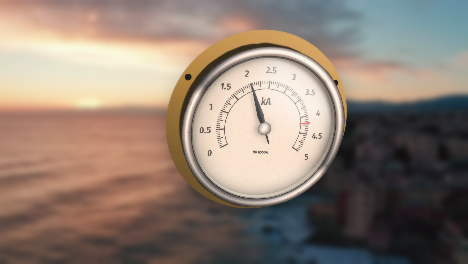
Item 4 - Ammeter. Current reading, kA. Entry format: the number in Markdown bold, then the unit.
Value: **2** kA
